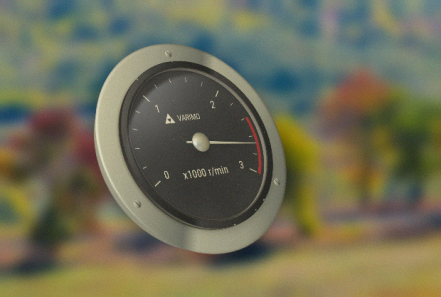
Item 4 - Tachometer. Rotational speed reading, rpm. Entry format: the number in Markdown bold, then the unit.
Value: **2700** rpm
